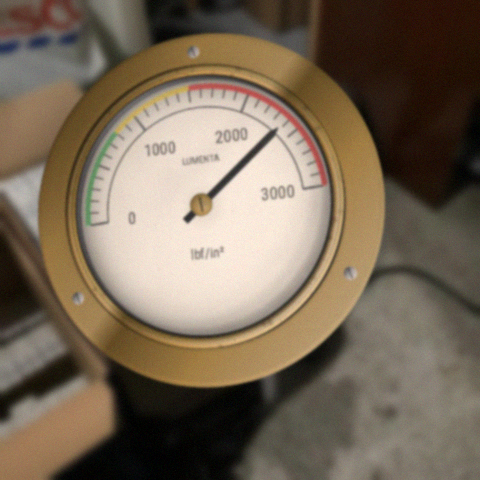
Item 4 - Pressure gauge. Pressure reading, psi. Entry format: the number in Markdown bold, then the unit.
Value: **2400** psi
